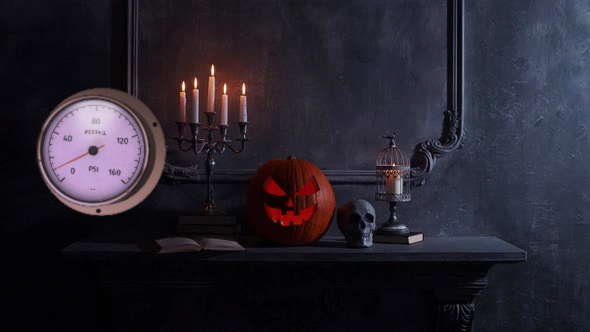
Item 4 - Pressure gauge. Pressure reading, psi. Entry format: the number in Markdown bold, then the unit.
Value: **10** psi
